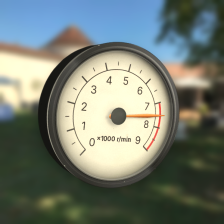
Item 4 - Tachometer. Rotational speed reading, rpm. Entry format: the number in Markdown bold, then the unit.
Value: **7500** rpm
